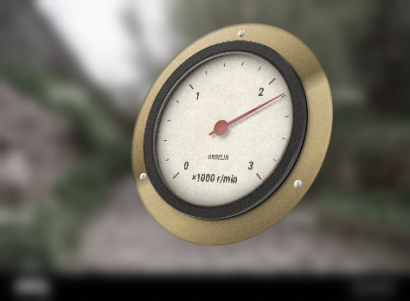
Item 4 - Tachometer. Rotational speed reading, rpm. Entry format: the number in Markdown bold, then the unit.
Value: **2200** rpm
